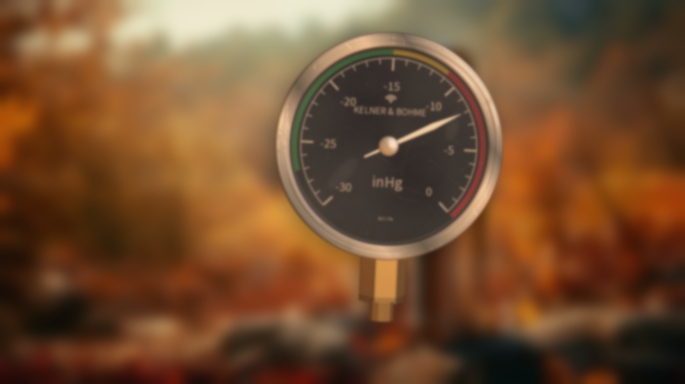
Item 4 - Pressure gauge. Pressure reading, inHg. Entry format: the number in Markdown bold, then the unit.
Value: **-8** inHg
